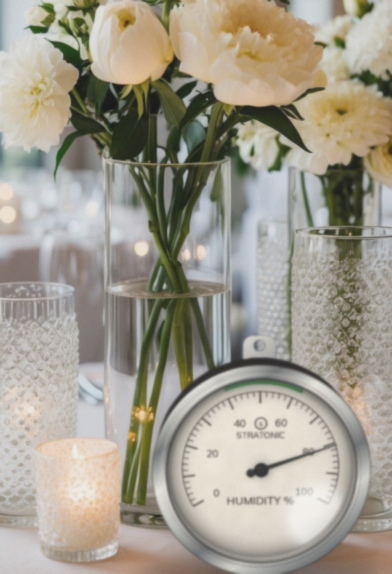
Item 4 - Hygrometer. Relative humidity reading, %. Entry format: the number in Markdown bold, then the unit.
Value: **80** %
